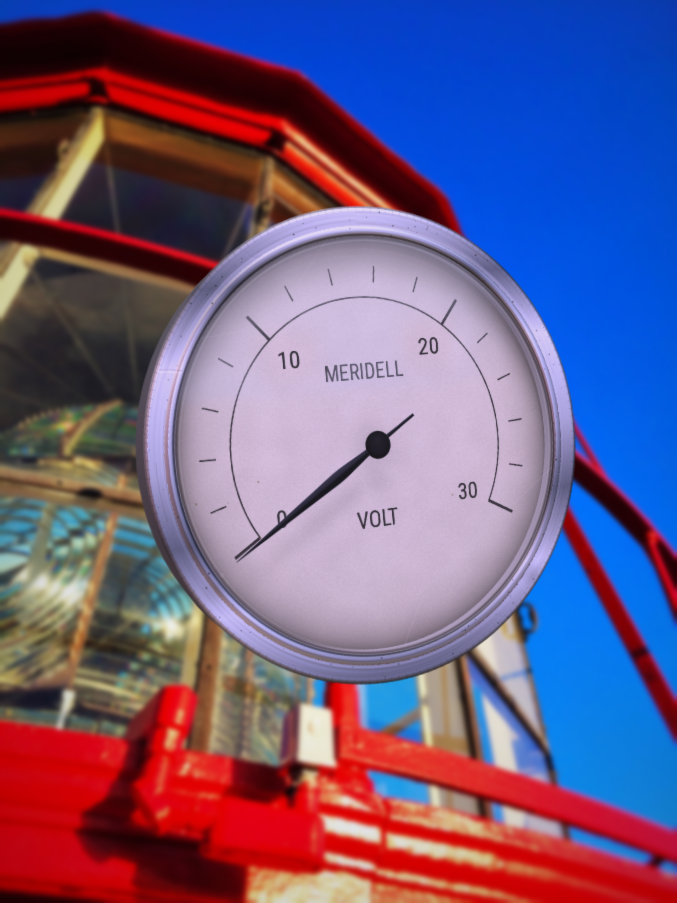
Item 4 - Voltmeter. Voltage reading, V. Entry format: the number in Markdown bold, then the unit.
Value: **0** V
